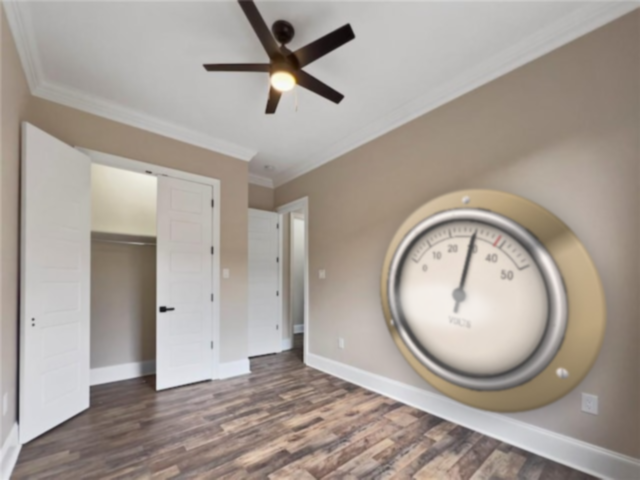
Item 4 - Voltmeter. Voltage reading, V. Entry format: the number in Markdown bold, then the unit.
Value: **30** V
